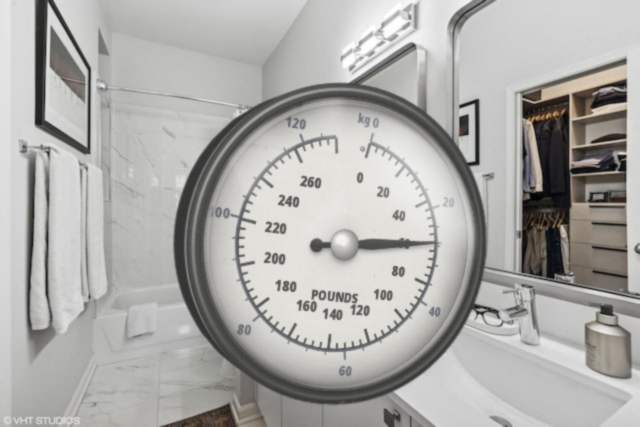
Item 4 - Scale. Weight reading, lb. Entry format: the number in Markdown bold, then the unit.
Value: **60** lb
